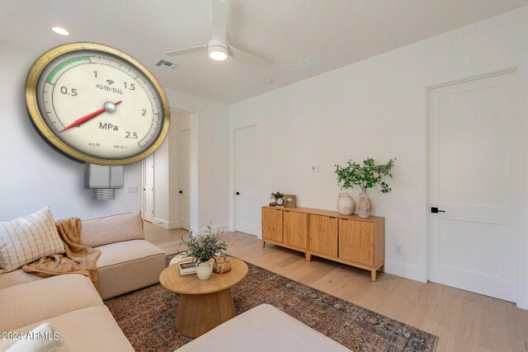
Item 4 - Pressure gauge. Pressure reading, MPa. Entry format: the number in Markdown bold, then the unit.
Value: **0** MPa
